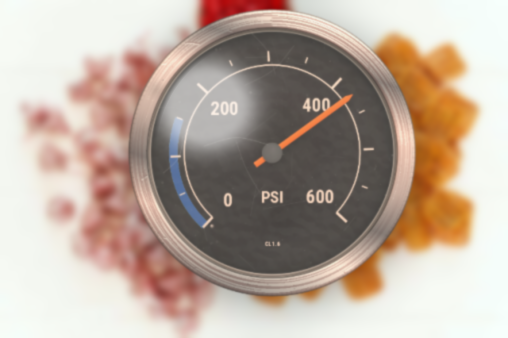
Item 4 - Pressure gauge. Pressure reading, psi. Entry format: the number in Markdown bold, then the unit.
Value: **425** psi
